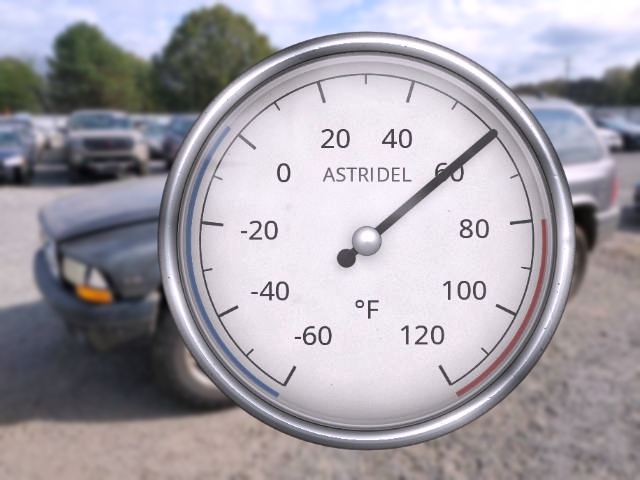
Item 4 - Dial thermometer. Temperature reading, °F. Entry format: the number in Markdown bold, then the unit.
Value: **60** °F
